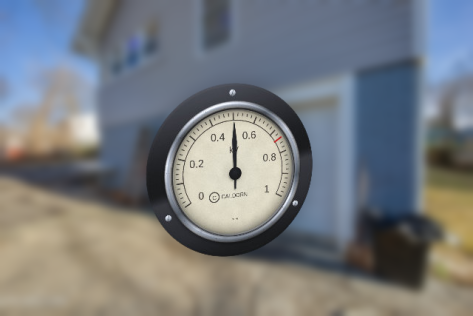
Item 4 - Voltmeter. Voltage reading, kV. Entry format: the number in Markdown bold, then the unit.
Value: **0.5** kV
